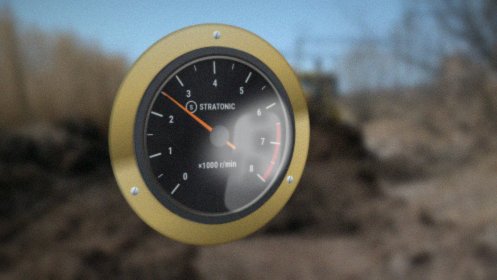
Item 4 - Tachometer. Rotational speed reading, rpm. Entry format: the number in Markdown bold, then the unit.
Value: **2500** rpm
